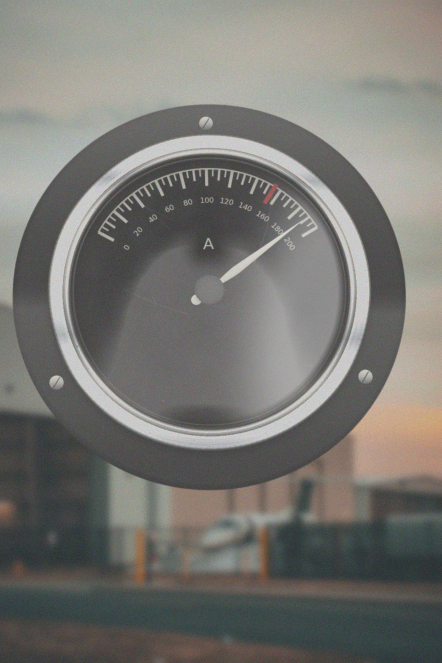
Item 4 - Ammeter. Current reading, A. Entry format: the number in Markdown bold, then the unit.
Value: **190** A
